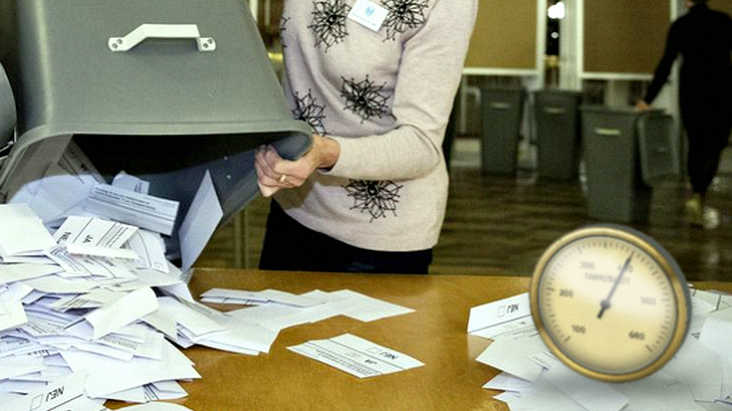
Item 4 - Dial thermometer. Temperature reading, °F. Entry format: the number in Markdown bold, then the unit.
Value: **400** °F
